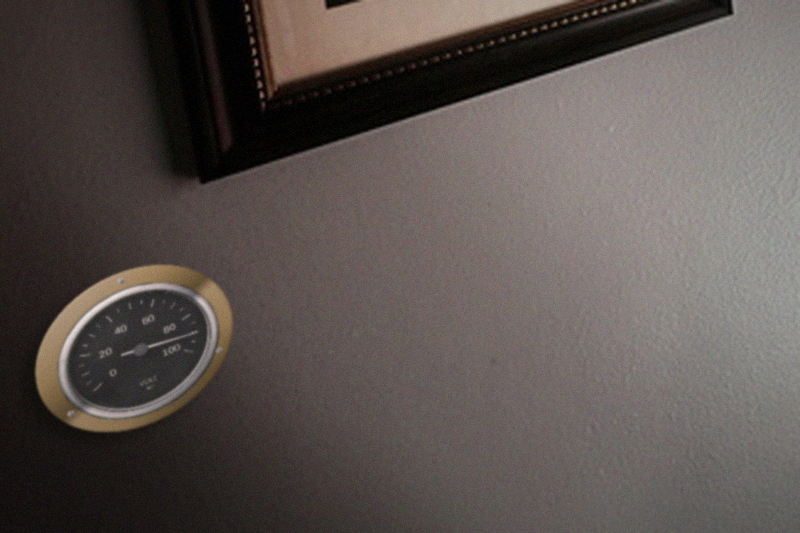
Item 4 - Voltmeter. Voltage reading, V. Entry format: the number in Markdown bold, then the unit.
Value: **90** V
